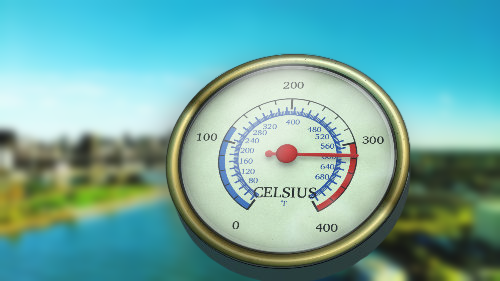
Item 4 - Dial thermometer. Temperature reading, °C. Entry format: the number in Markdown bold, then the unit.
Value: **320** °C
